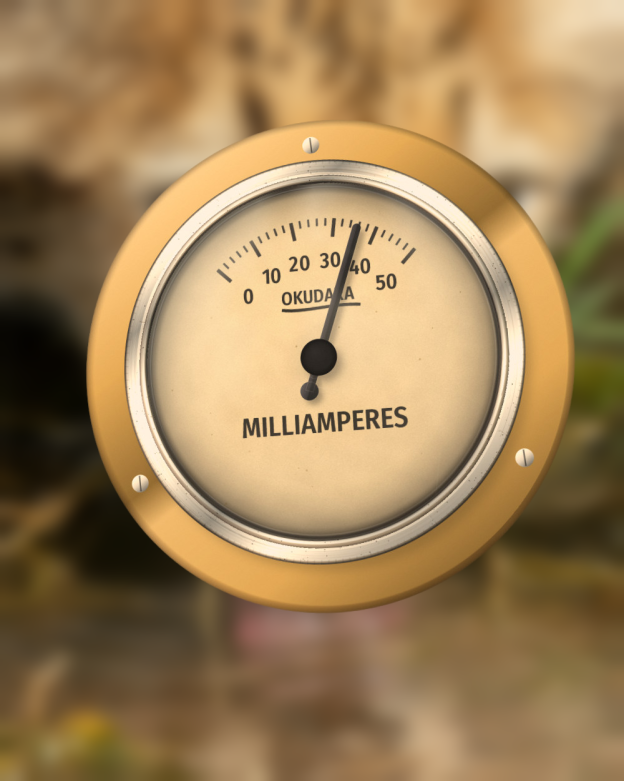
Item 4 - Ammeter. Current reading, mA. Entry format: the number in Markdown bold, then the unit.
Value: **36** mA
